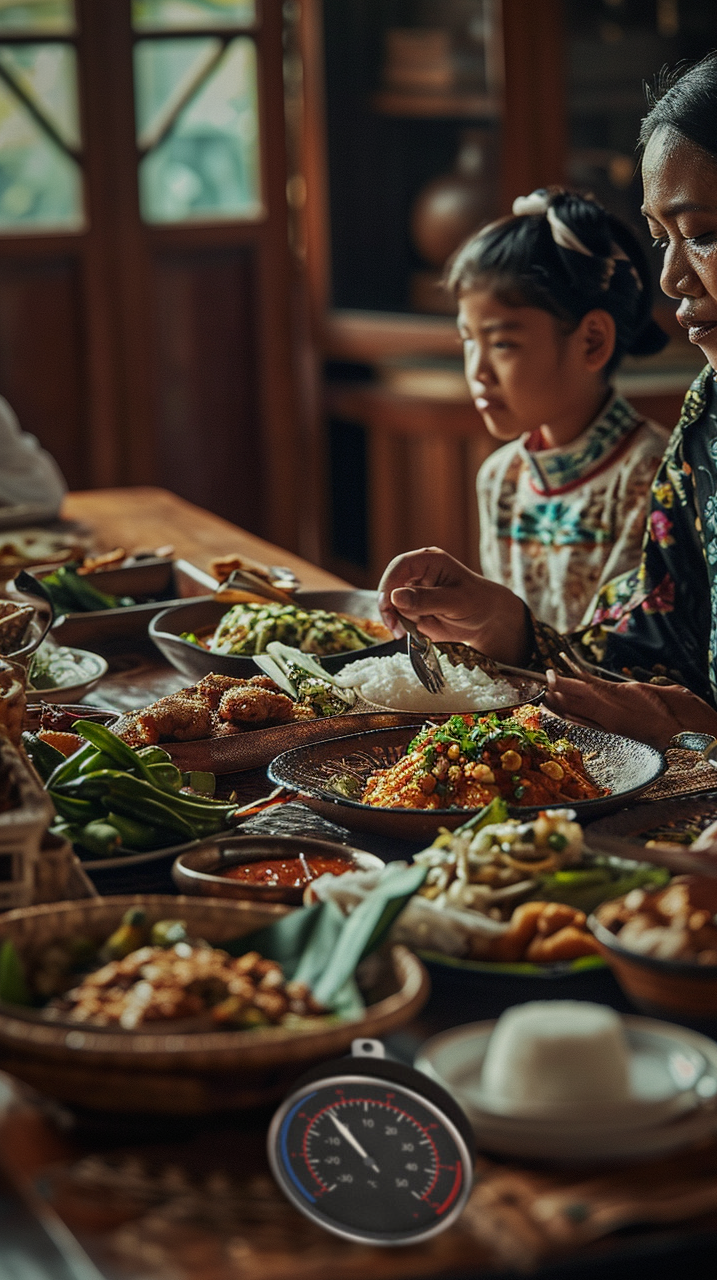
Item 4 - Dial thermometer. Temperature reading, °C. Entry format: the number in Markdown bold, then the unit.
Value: **0** °C
